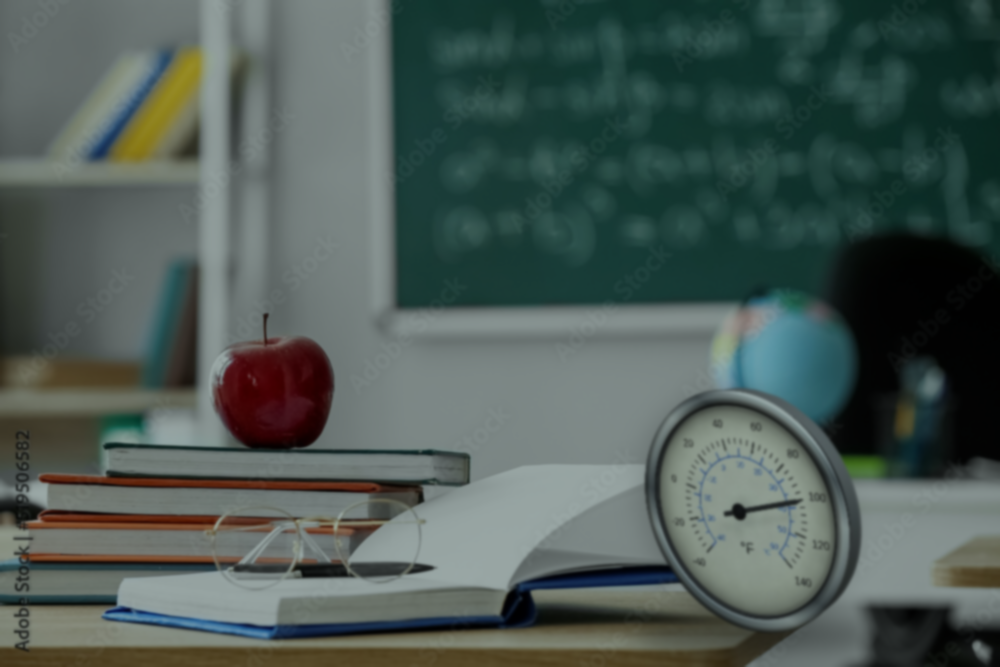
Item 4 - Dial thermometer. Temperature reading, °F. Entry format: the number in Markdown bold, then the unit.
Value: **100** °F
